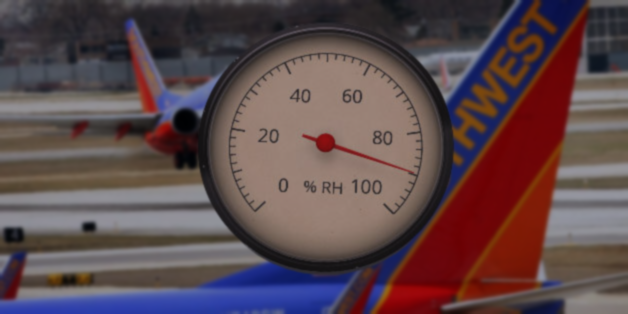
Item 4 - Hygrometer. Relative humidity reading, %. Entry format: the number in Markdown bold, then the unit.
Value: **90** %
